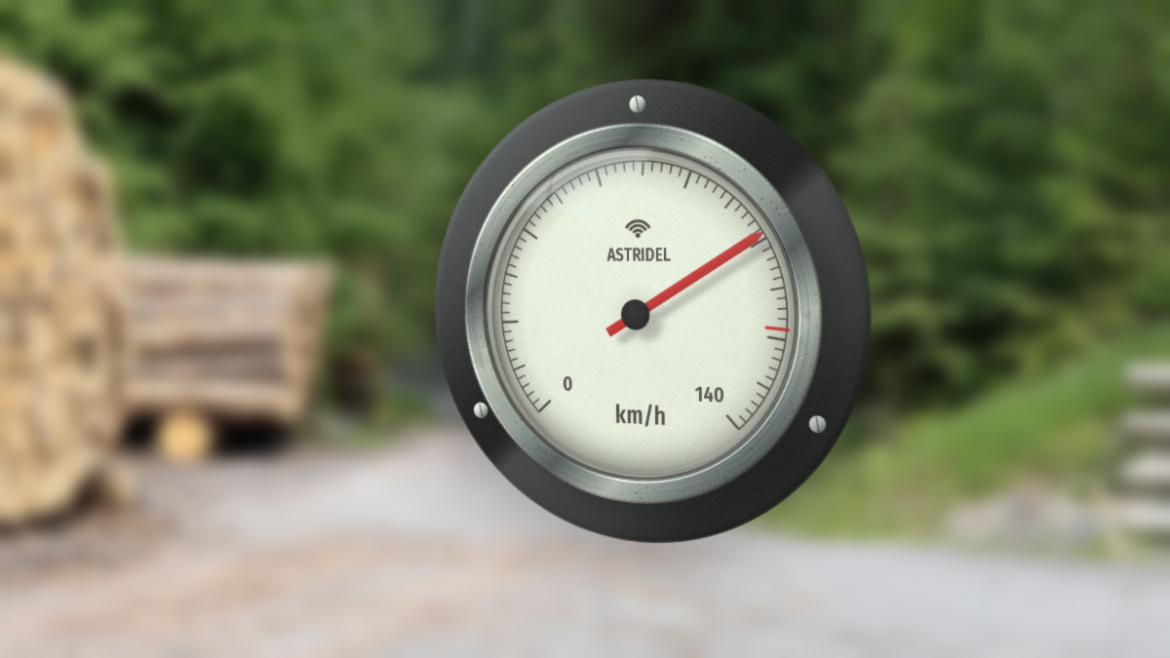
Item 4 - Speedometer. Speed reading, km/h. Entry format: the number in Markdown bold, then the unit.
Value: **99** km/h
